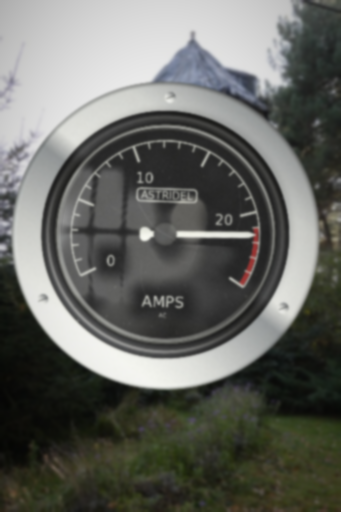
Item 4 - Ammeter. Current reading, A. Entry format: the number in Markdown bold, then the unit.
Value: **21.5** A
